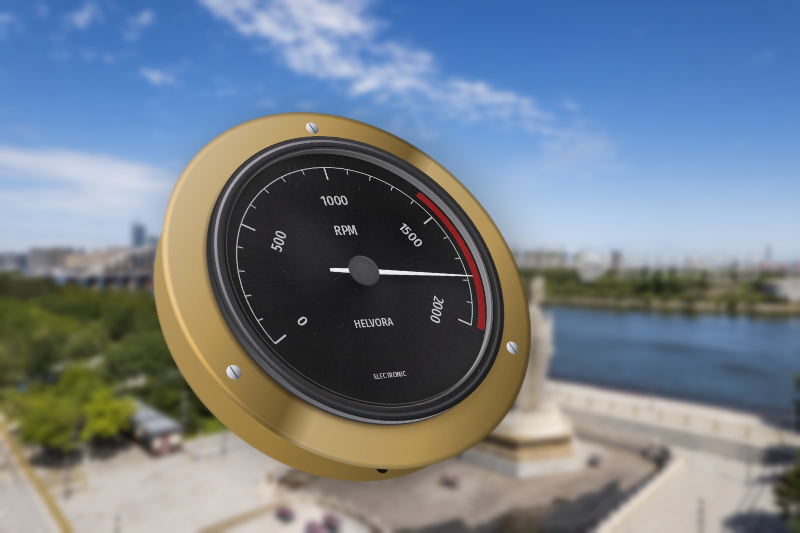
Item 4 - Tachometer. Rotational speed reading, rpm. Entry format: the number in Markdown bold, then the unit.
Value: **1800** rpm
